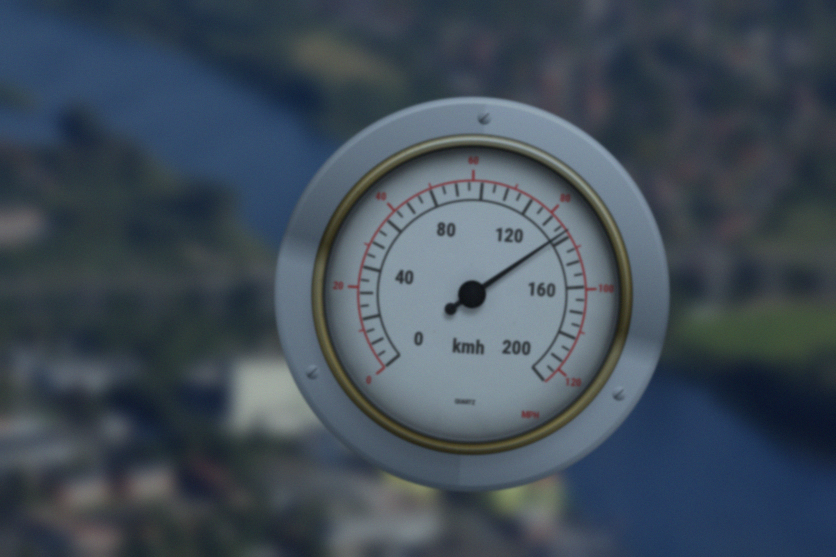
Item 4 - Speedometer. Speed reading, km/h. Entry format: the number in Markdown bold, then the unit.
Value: **137.5** km/h
